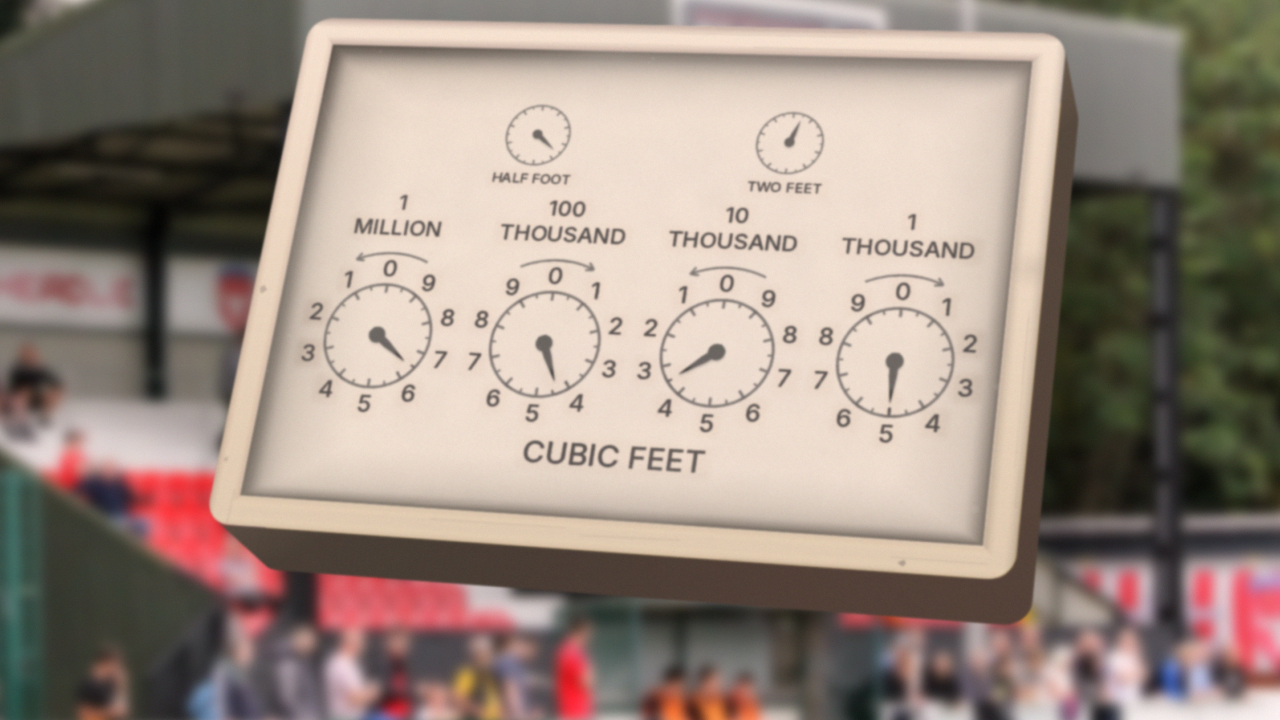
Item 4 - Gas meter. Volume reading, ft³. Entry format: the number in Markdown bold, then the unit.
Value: **643500** ft³
